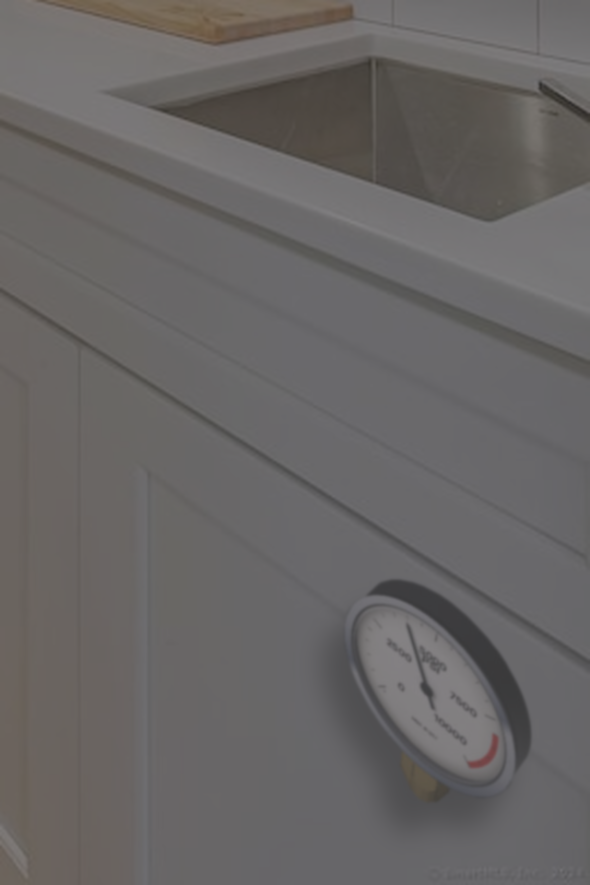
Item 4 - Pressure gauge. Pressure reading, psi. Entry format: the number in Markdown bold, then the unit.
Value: **4000** psi
